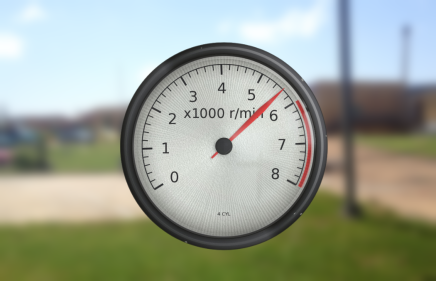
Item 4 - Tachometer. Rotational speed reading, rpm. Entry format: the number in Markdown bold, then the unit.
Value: **5600** rpm
